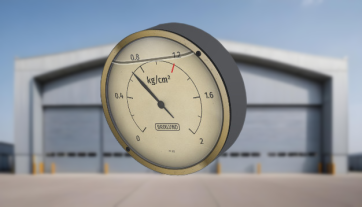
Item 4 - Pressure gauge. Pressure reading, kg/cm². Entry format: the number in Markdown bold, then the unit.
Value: **0.7** kg/cm²
